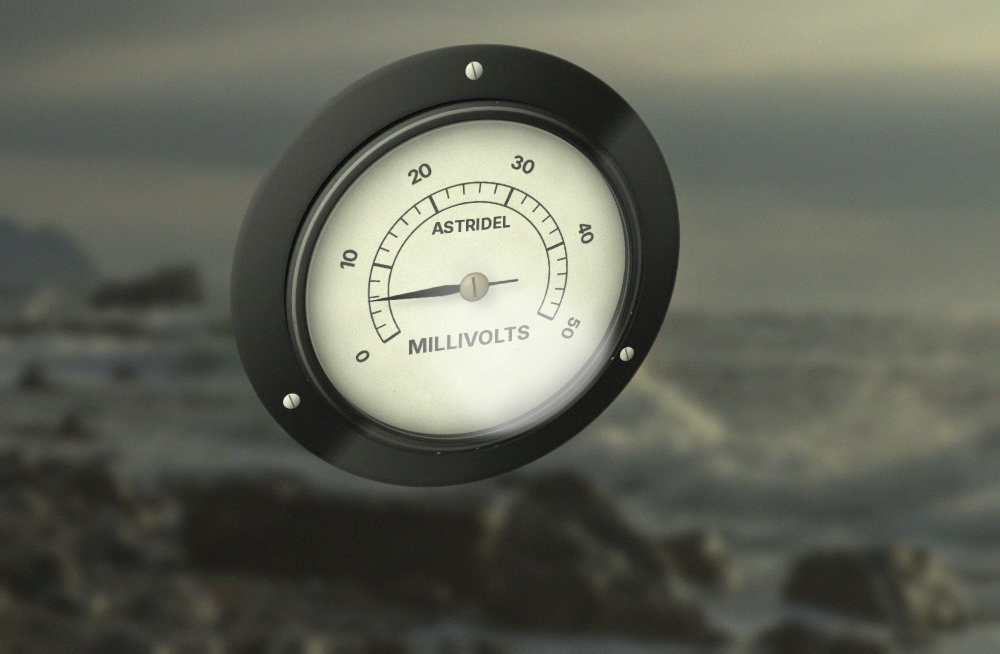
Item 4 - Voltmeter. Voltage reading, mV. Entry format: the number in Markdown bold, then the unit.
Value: **6** mV
